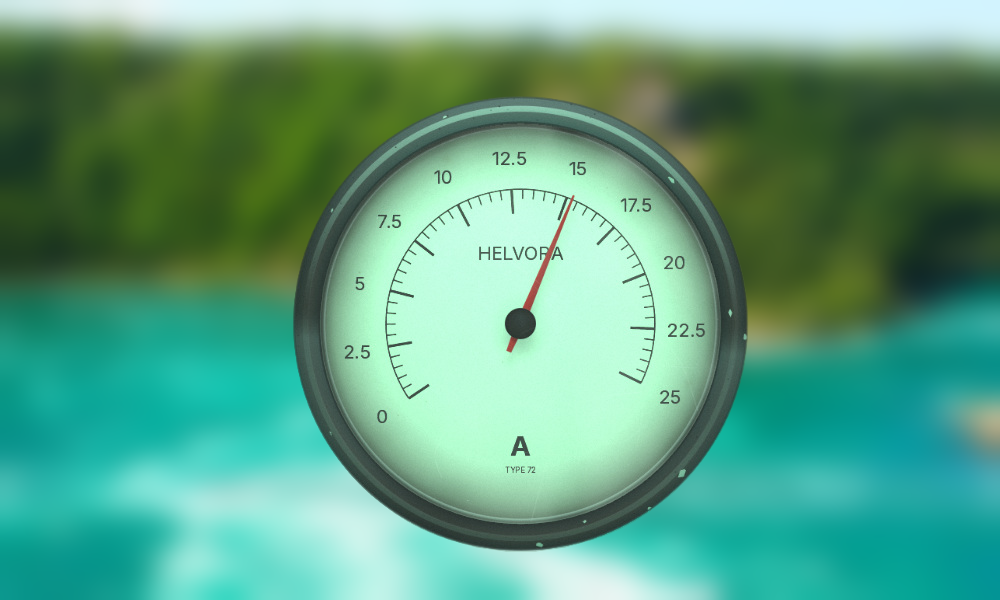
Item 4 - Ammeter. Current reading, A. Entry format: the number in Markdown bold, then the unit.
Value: **15.25** A
